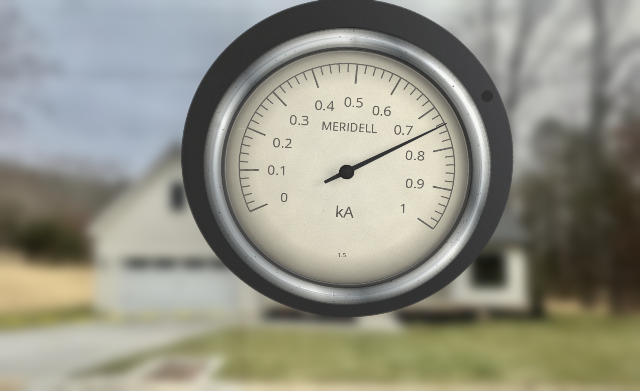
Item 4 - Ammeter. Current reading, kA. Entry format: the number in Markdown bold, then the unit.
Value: **0.74** kA
